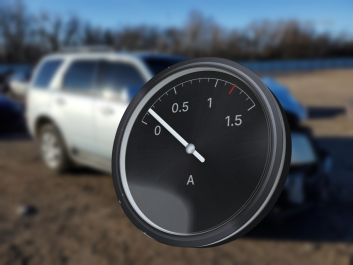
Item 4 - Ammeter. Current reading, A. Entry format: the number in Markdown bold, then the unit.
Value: **0.15** A
